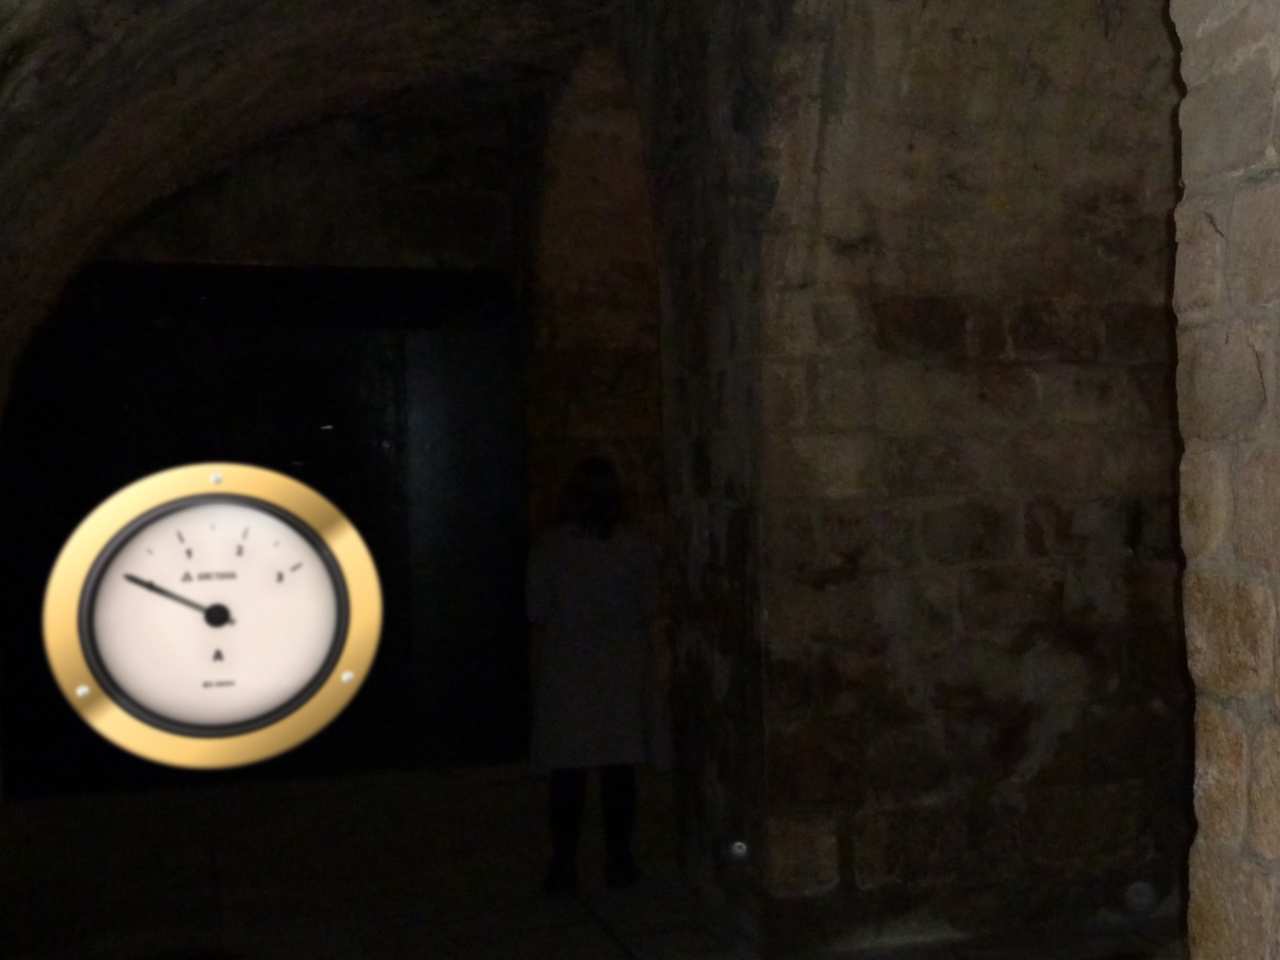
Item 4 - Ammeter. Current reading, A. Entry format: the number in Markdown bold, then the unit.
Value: **0** A
